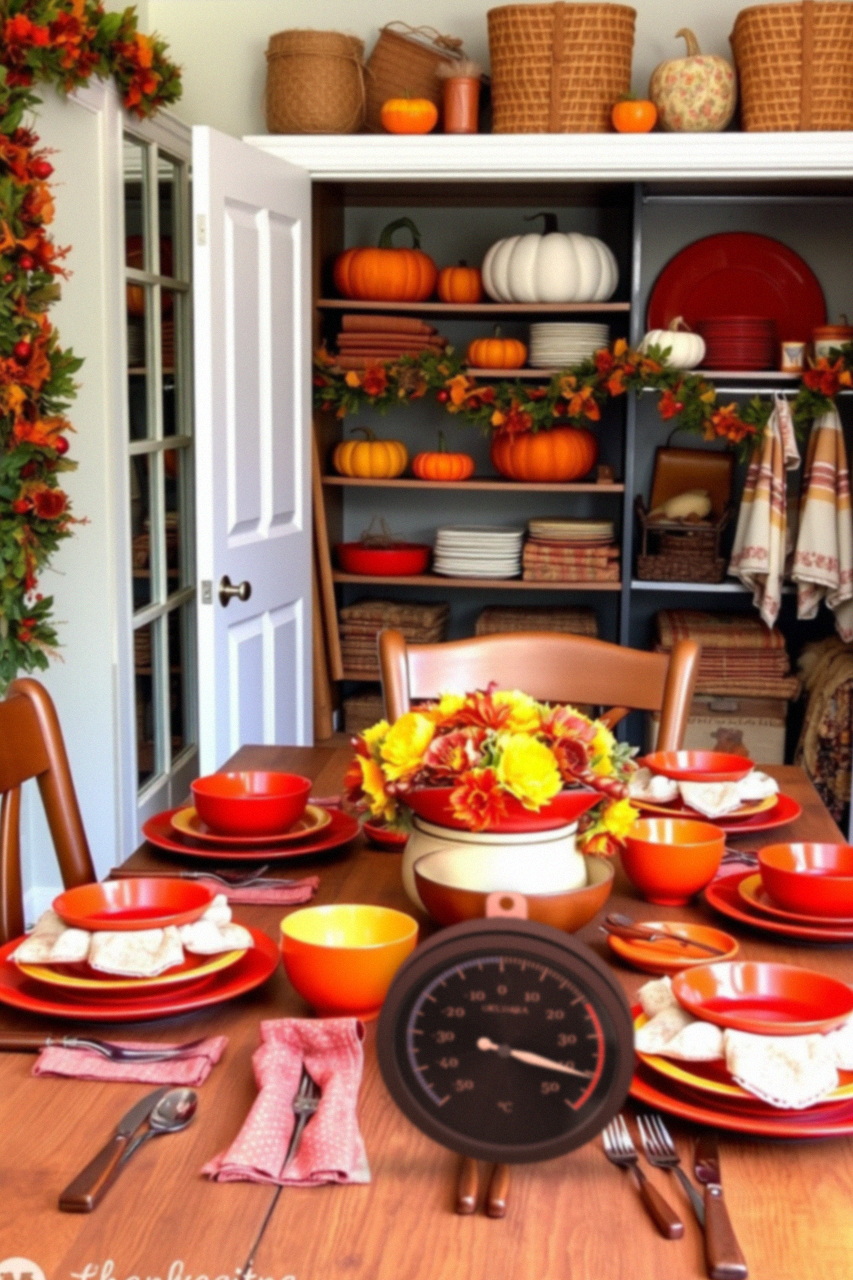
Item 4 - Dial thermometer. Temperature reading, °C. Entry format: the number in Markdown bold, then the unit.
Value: **40** °C
